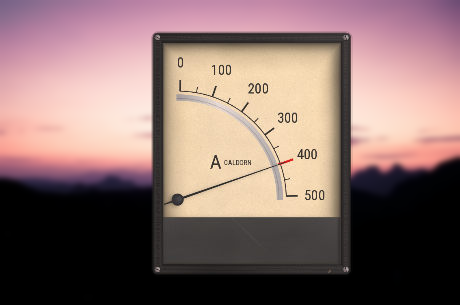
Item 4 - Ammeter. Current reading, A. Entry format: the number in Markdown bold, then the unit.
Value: **400** A
